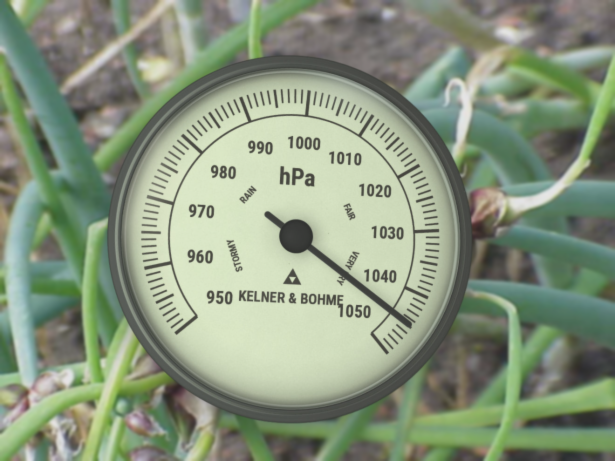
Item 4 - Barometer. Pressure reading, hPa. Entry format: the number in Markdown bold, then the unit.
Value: **1045** hPa
